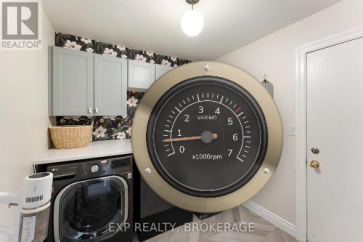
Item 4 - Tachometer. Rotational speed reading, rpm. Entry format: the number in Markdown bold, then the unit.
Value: **600** rpm
